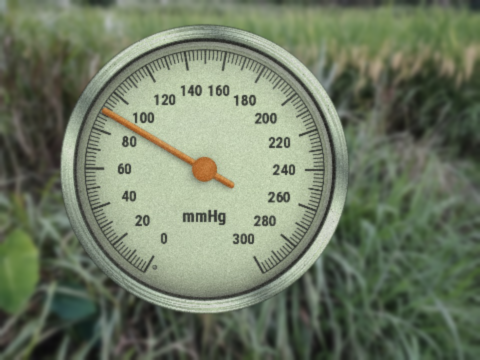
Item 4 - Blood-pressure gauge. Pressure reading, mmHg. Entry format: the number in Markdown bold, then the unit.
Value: **90** mmHg
